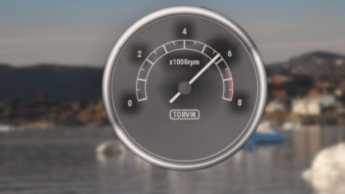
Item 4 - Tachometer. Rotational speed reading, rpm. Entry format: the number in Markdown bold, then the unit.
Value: **5750** rpm
